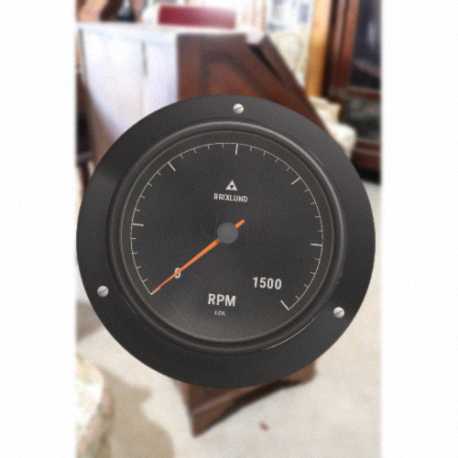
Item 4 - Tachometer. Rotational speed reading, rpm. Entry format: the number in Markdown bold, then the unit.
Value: **0** rpm
